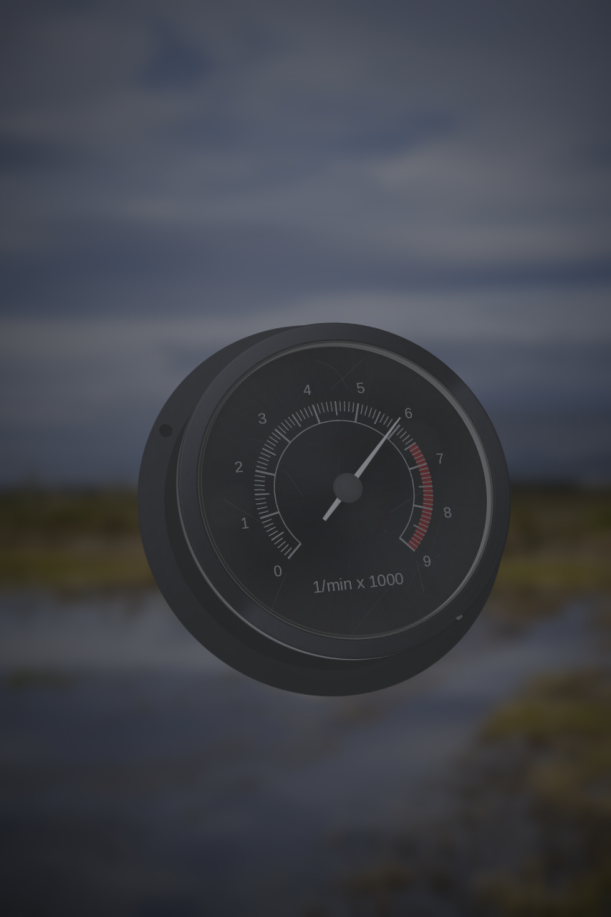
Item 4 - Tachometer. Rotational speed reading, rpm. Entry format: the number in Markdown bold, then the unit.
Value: **5900** rpm
